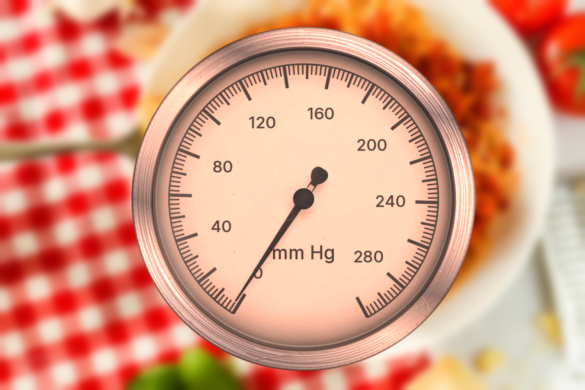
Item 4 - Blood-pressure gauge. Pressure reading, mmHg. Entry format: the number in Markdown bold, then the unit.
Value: **2** mmHg
